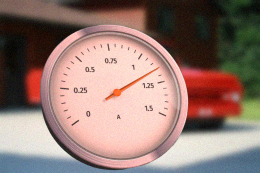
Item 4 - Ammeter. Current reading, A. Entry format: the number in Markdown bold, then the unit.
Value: **1.15** A
